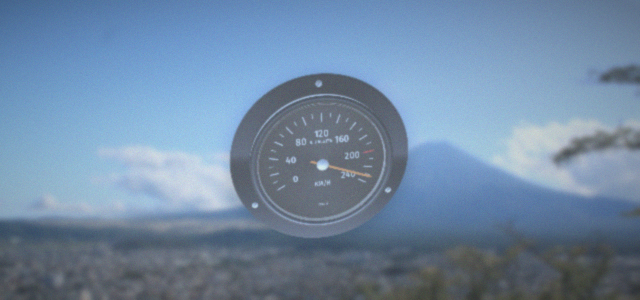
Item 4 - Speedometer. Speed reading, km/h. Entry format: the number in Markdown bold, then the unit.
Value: **230** km/h
